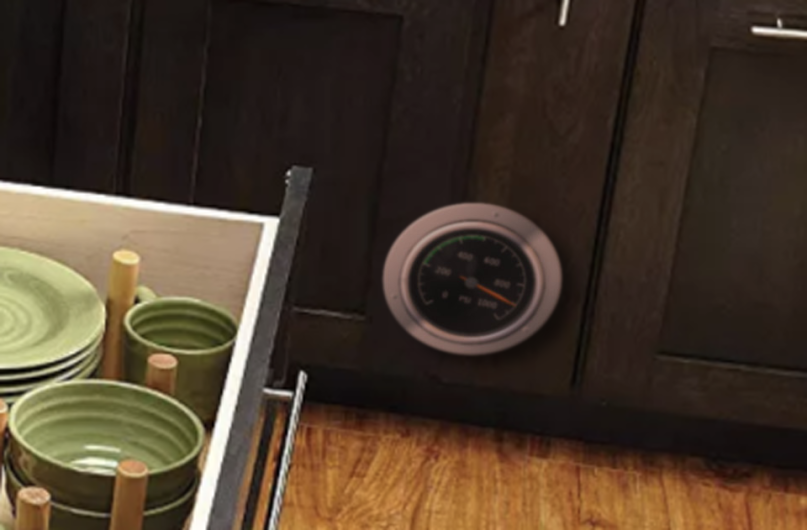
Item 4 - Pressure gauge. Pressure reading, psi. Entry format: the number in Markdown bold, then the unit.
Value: **900** psi
